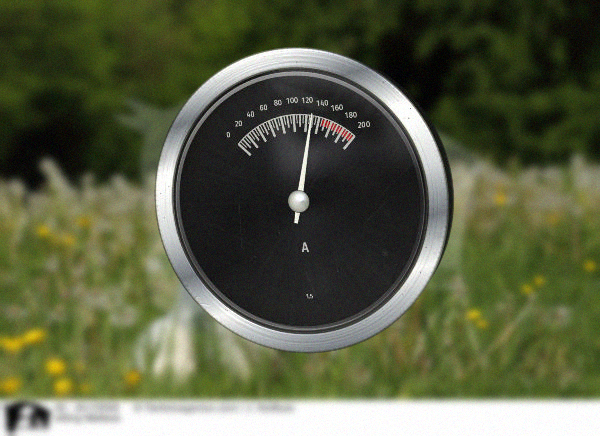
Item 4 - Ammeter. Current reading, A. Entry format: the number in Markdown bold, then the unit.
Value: **130** A
